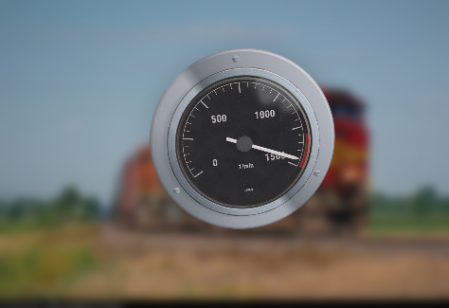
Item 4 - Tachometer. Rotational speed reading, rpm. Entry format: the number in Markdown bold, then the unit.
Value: **1450** rpm
